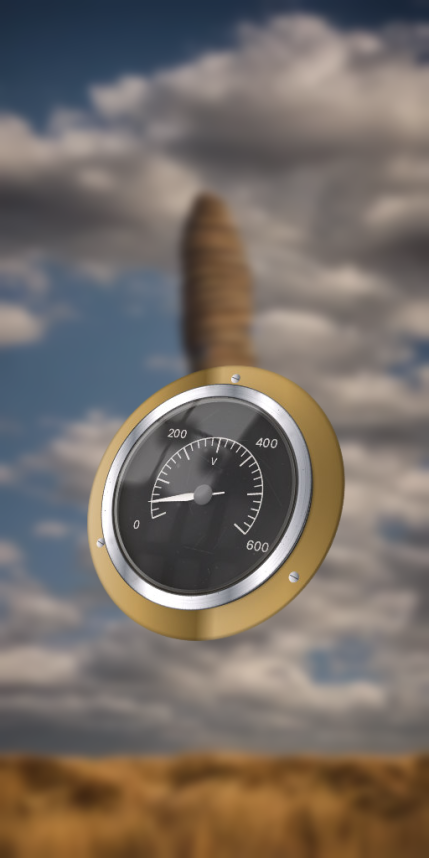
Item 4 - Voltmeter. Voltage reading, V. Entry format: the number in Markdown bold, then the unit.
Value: **40** V
